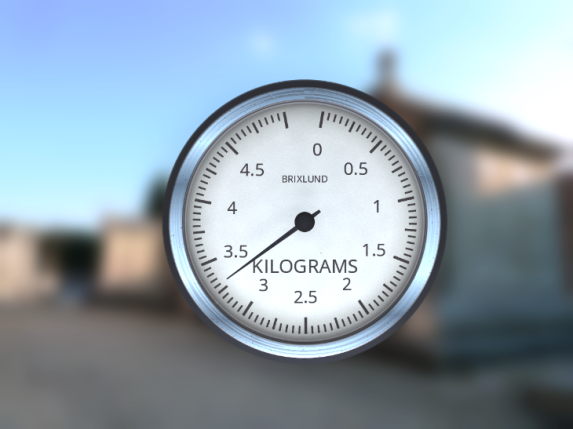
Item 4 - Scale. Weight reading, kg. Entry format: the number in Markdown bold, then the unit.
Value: **3.3** kg
